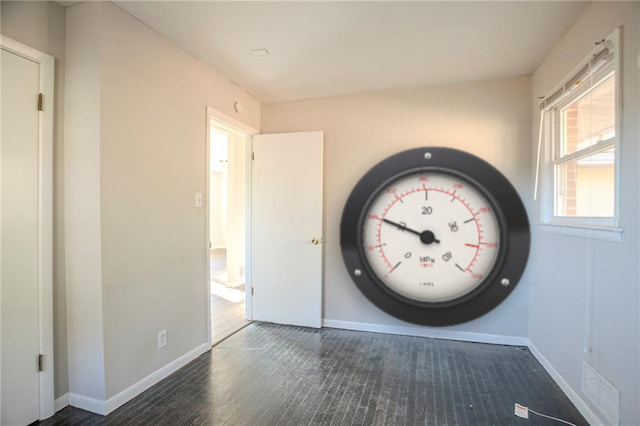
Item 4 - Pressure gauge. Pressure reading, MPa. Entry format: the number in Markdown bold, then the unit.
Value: **10** MPa
